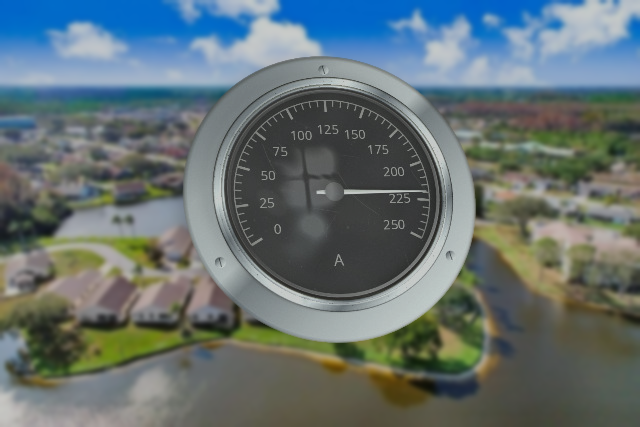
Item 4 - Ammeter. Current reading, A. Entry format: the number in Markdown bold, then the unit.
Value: **220** A
